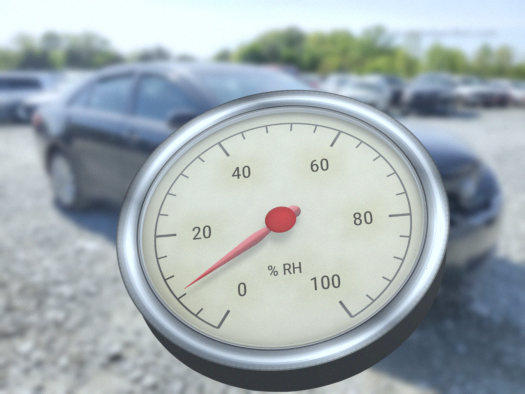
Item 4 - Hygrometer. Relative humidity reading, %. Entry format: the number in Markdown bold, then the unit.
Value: **8** %
